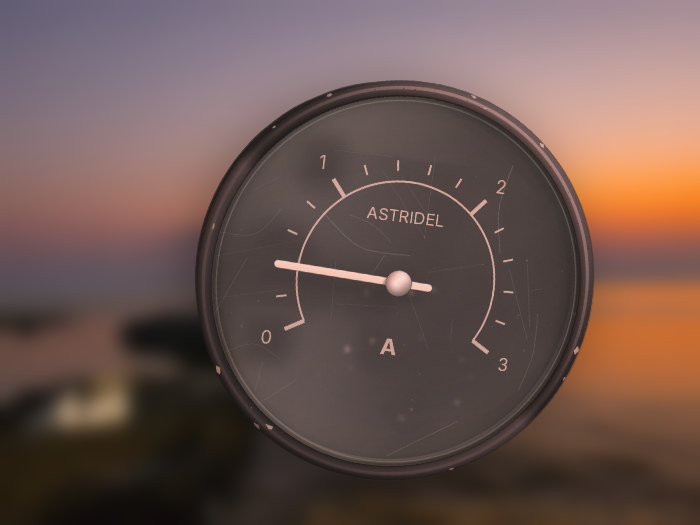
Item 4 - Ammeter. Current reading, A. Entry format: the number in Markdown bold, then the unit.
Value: **0.4** A
